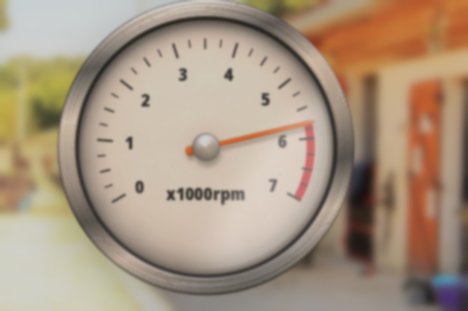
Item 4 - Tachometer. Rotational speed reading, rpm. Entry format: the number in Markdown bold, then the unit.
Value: **5750** rpm
